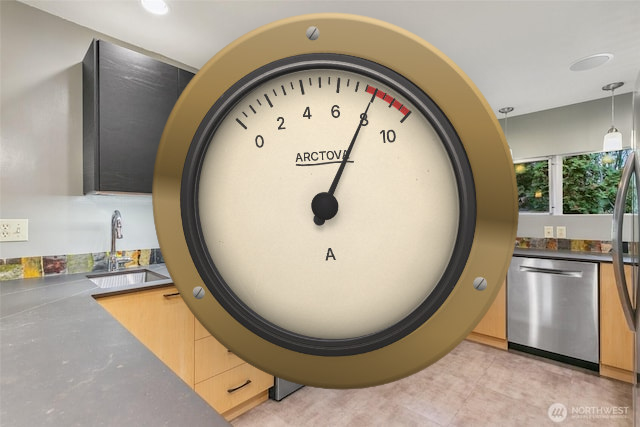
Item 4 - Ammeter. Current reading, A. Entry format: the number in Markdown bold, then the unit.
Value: **8** A
